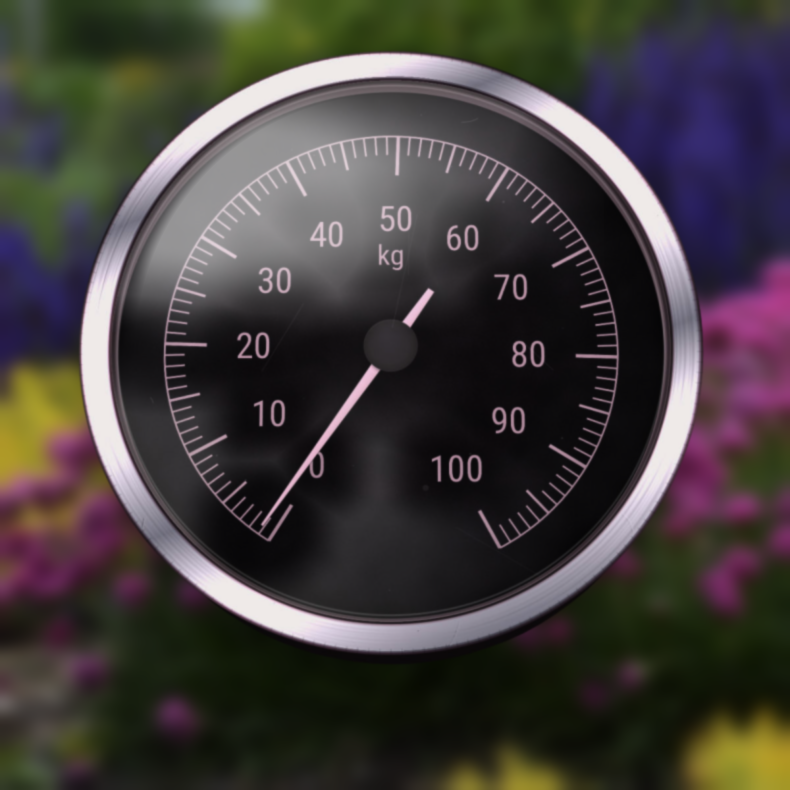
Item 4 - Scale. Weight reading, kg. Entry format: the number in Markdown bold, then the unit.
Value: **1** kg
